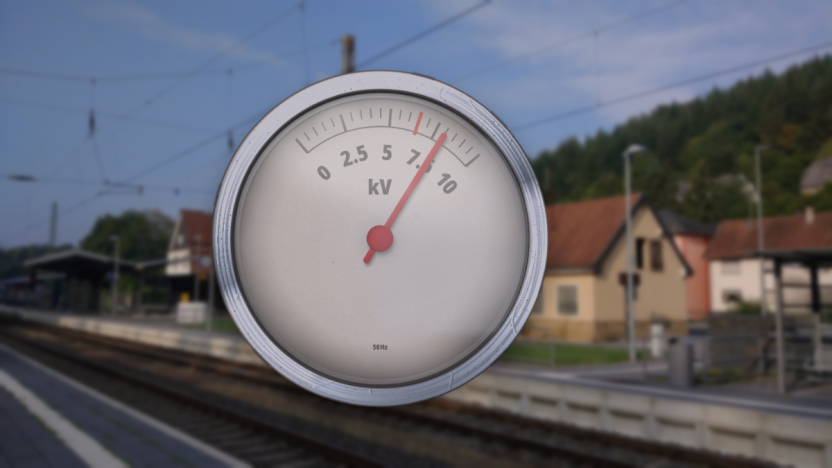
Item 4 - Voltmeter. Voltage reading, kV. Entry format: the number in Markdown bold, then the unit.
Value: **8** kV
